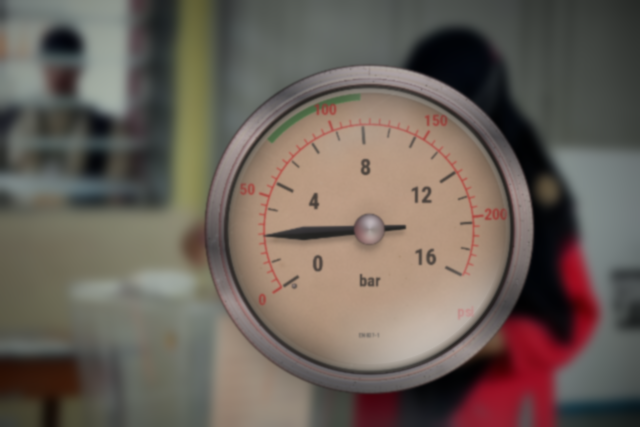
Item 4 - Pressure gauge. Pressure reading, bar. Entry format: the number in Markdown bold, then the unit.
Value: **2** bar
